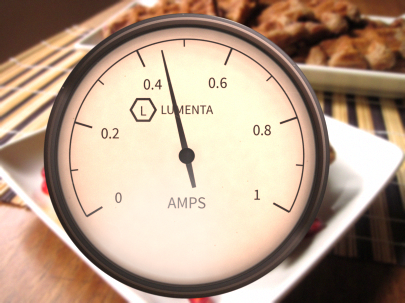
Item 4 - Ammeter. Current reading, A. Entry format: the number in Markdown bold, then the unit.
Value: **0.45** A
